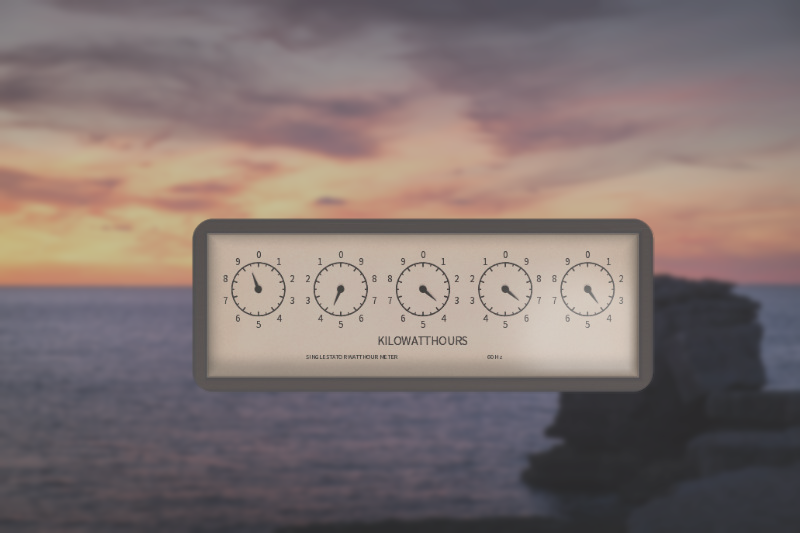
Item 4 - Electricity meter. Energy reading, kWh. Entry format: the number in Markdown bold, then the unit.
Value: **94364** kWh
